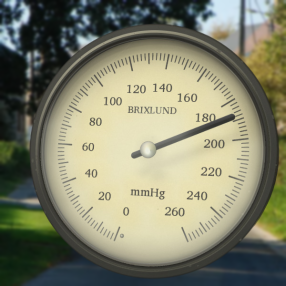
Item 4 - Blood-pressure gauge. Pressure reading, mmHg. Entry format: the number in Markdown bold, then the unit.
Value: **188** mmHg
